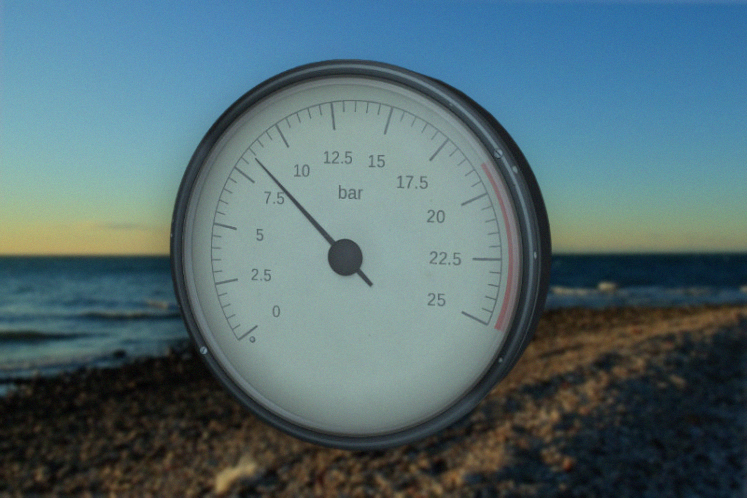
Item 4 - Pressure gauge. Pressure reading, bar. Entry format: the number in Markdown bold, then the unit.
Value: **8.5** bar
